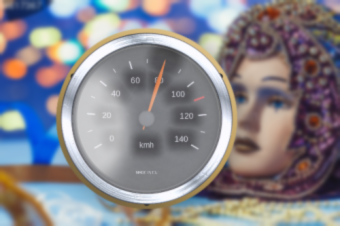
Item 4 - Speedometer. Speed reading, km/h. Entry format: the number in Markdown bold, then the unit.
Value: **80** km/h
